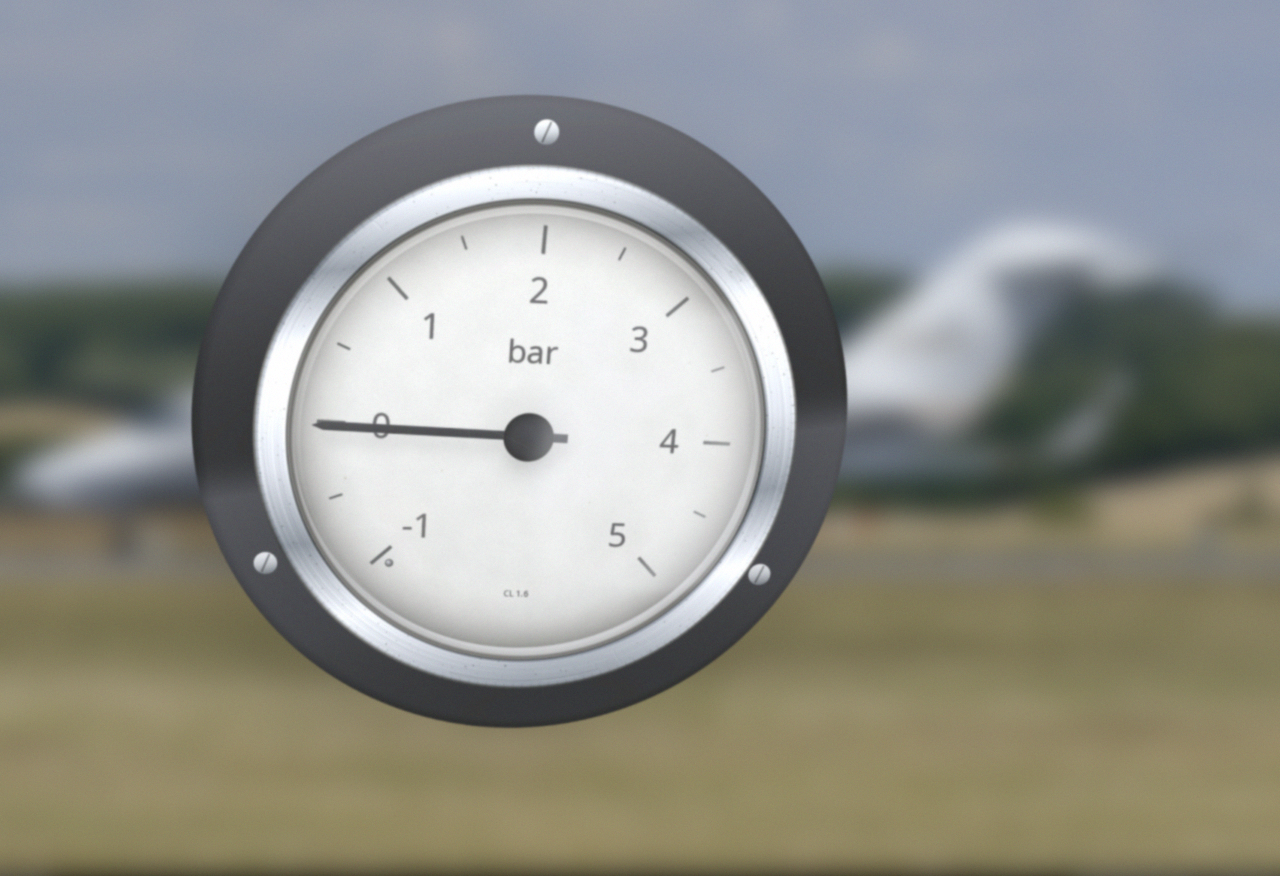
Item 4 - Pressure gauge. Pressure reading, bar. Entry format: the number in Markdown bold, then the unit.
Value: **0** bar
